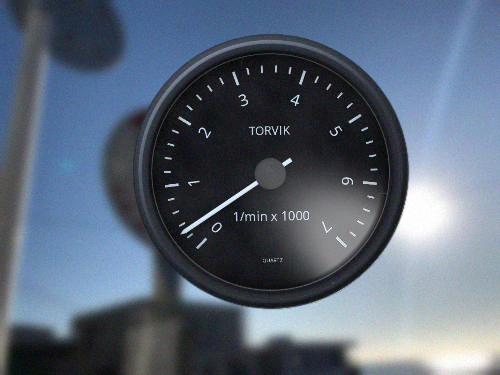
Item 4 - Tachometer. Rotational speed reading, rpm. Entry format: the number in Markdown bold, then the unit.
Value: **300** rpm
